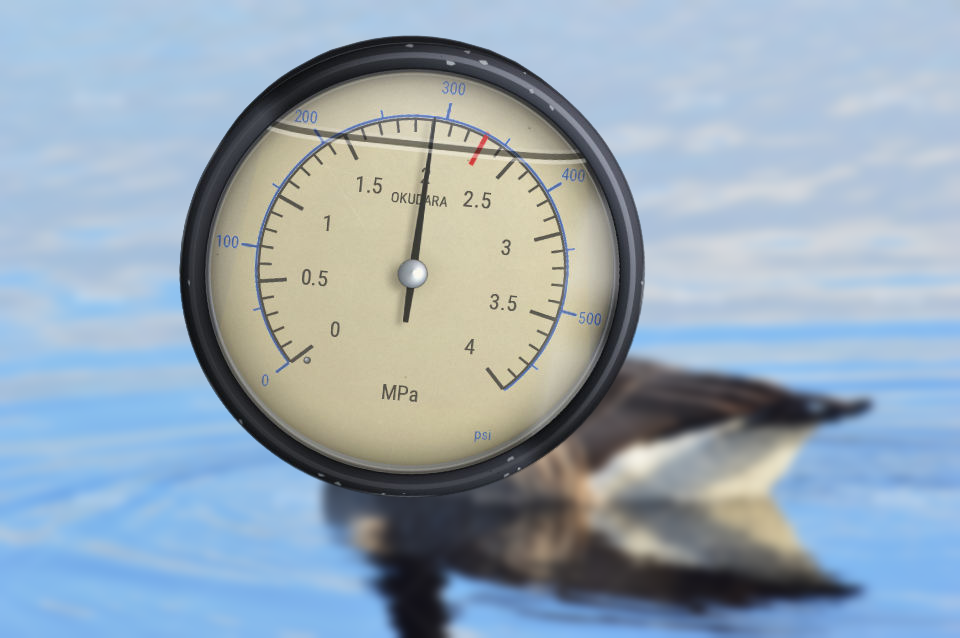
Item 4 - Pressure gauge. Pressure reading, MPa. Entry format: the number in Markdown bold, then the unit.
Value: **2** MPa
